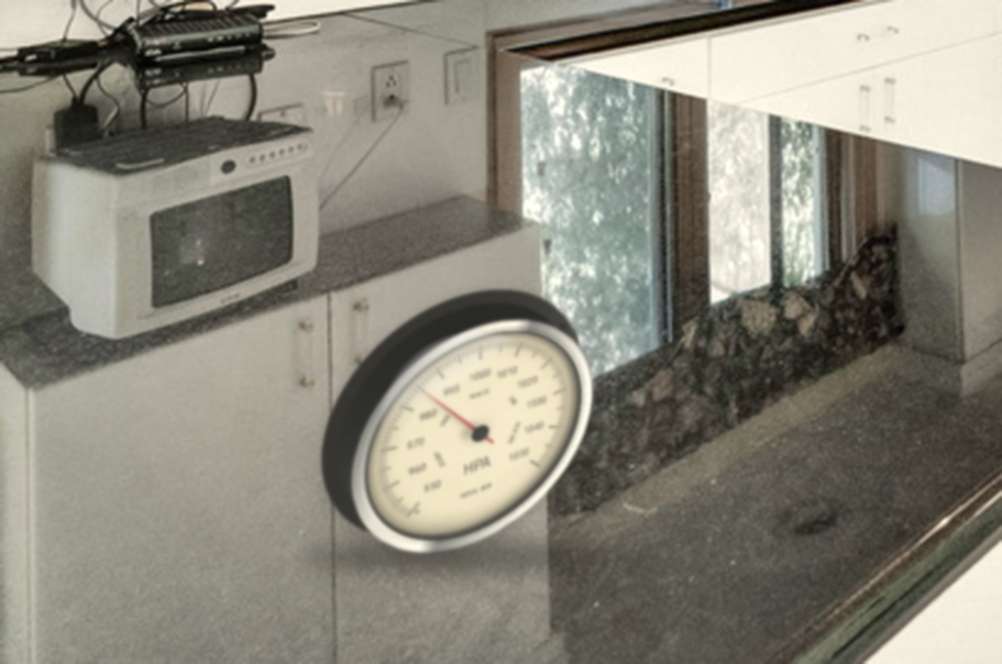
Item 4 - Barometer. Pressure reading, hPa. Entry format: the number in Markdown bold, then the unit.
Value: **985** hPa
